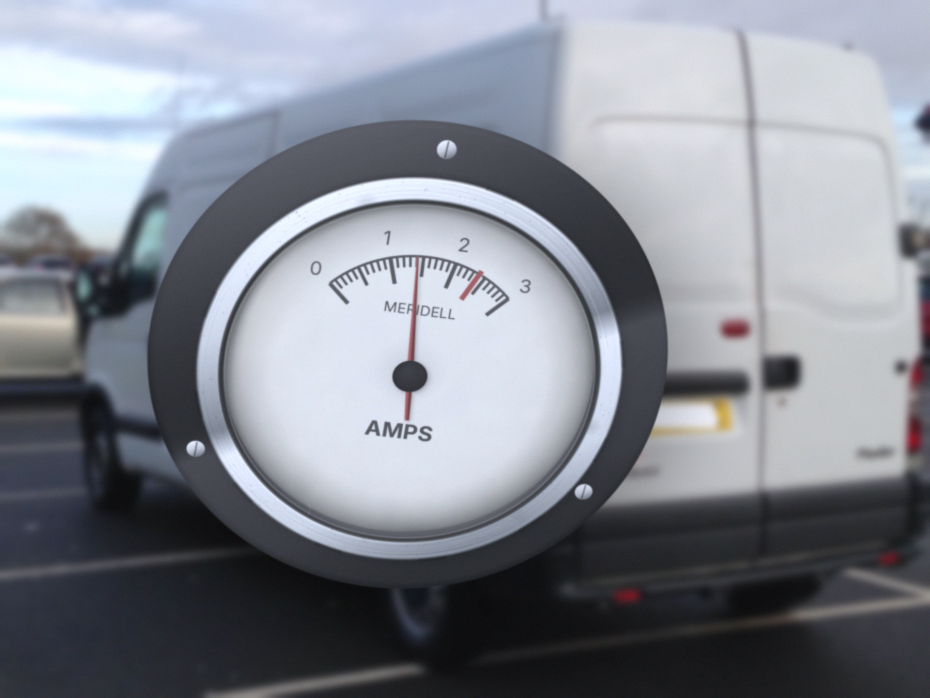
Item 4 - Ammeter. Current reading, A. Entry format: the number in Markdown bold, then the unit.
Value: **1.4** A
